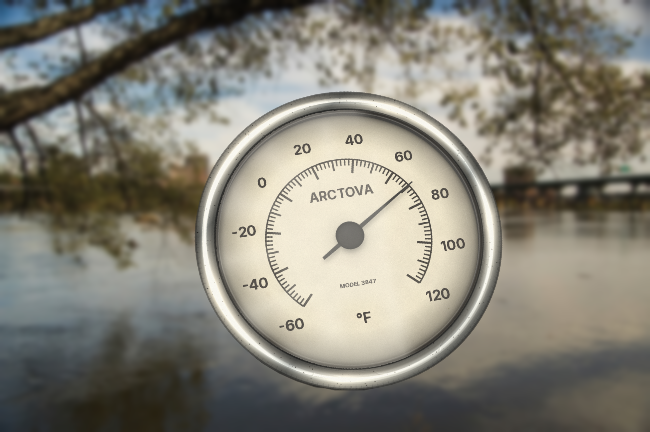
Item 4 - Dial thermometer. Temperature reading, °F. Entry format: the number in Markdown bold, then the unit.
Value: **70** °F
